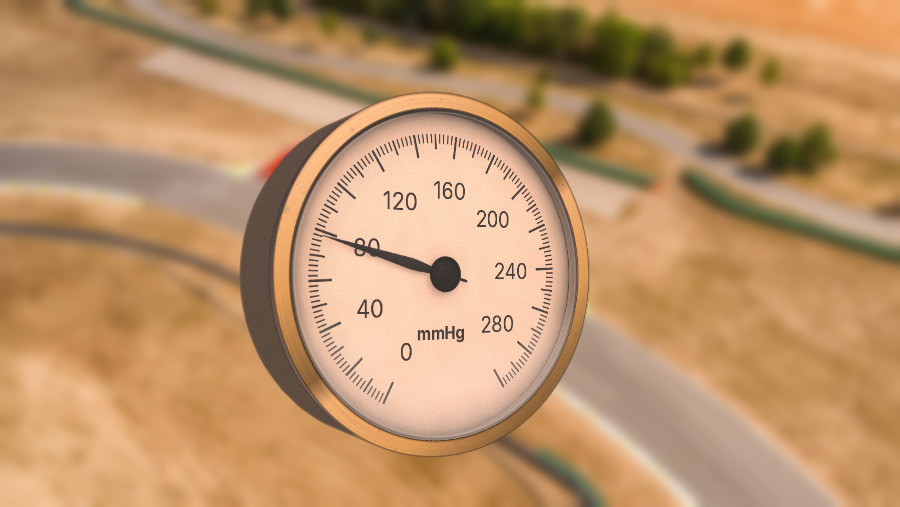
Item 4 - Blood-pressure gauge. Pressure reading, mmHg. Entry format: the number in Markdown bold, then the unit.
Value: **78** mmHg
